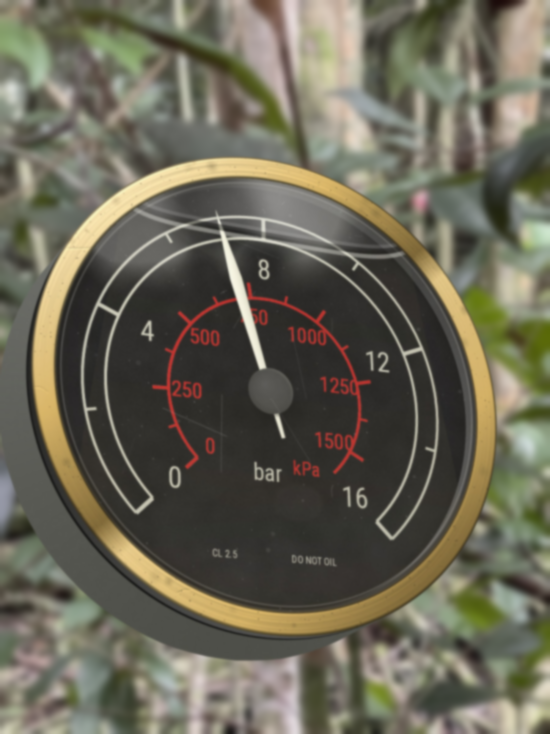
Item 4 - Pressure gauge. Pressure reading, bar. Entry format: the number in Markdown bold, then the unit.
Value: **7** bar
